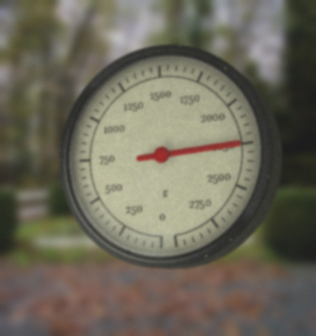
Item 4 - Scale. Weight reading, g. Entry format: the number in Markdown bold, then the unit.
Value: **2250** g
